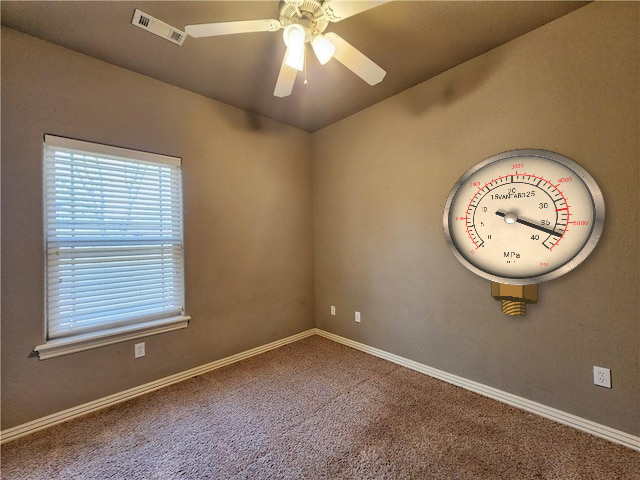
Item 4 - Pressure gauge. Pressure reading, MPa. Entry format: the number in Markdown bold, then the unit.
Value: **37** MPa
